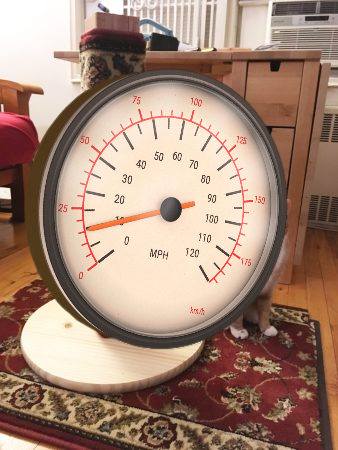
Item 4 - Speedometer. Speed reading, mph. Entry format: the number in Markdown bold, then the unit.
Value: **10** mph
